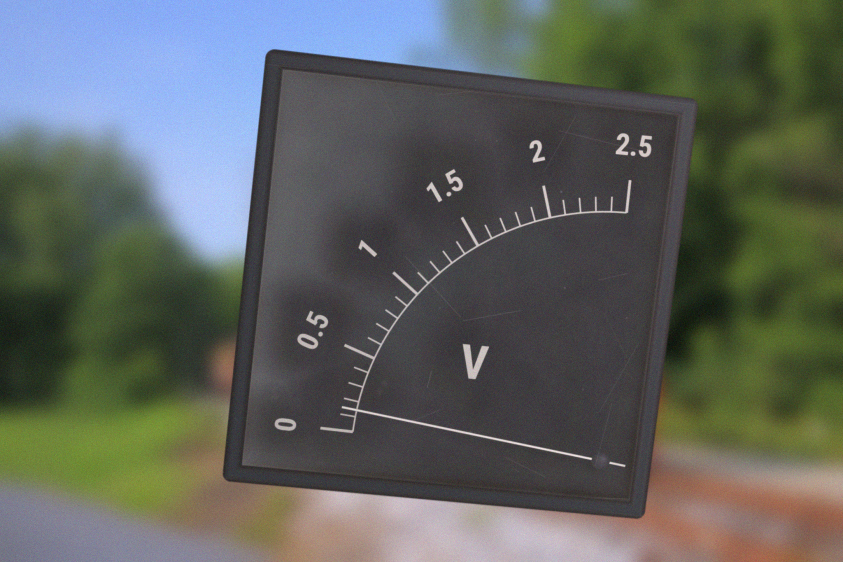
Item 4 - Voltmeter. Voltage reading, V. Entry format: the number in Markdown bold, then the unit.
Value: **0.15** V
